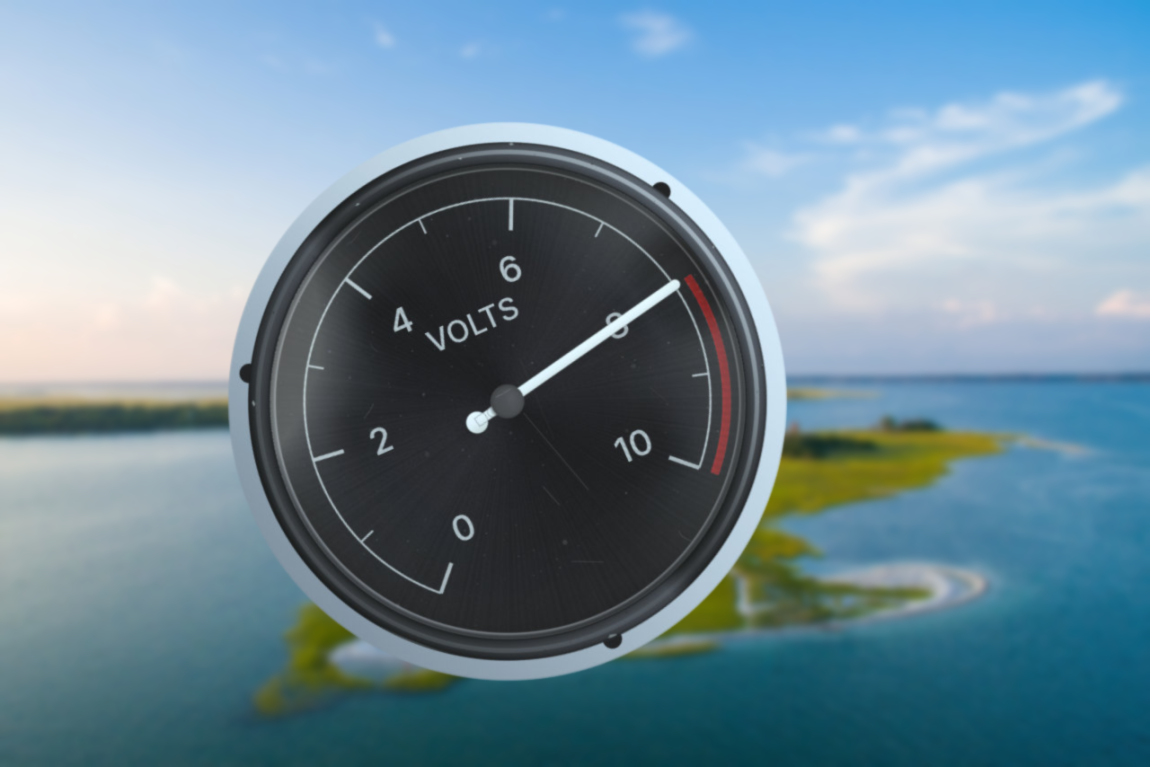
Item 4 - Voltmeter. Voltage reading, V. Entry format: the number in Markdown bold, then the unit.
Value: **8** V
